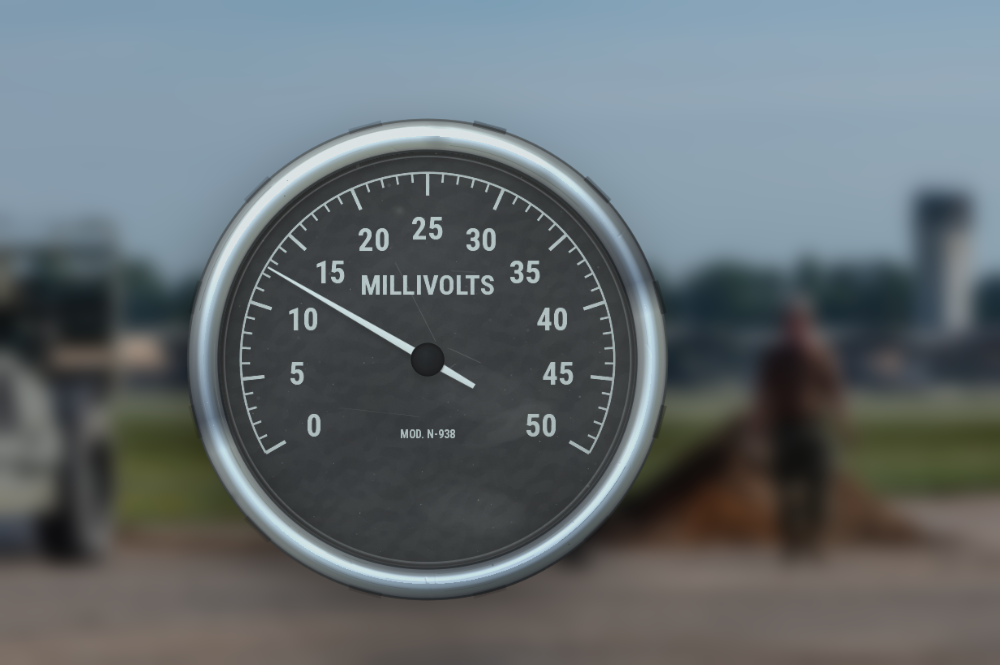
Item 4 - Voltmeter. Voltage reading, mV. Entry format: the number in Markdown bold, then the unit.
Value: **12.5** mV
